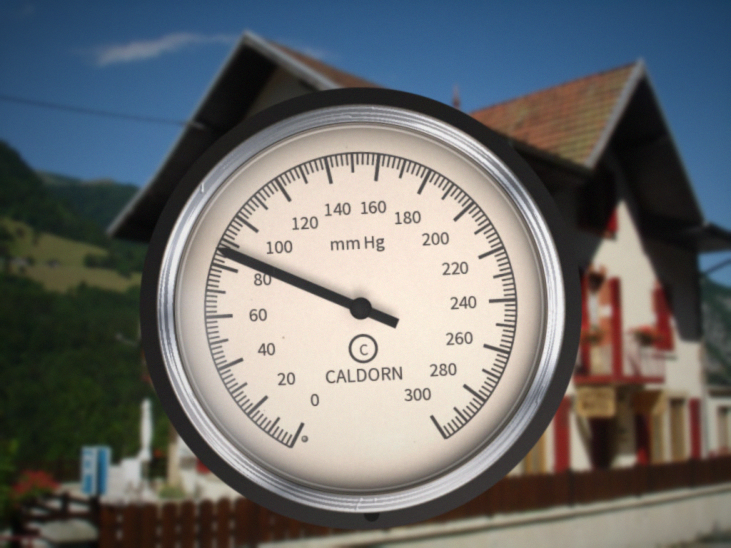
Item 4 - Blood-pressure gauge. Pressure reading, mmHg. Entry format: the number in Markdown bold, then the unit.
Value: **86** mmHg
